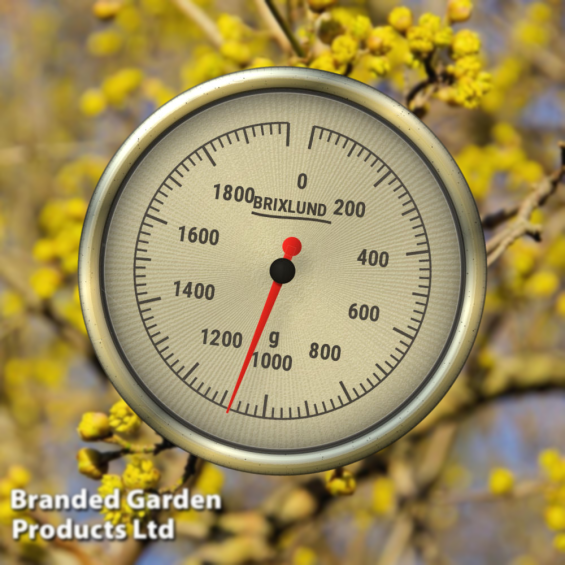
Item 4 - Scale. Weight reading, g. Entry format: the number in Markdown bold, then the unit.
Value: **1080** g
